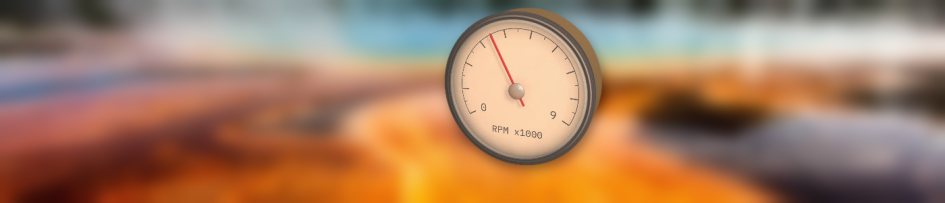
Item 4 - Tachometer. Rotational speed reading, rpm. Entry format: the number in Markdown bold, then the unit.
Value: **3500** rpm
